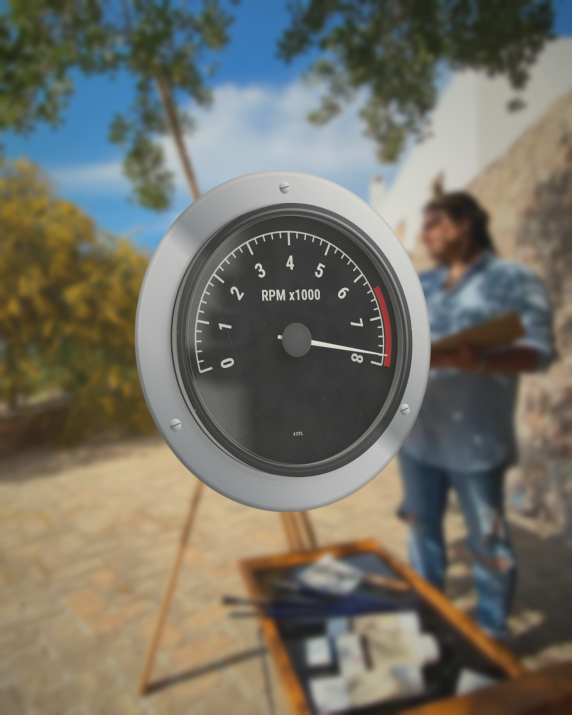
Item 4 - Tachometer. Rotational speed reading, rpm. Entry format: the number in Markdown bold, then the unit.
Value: **7800** rpm
